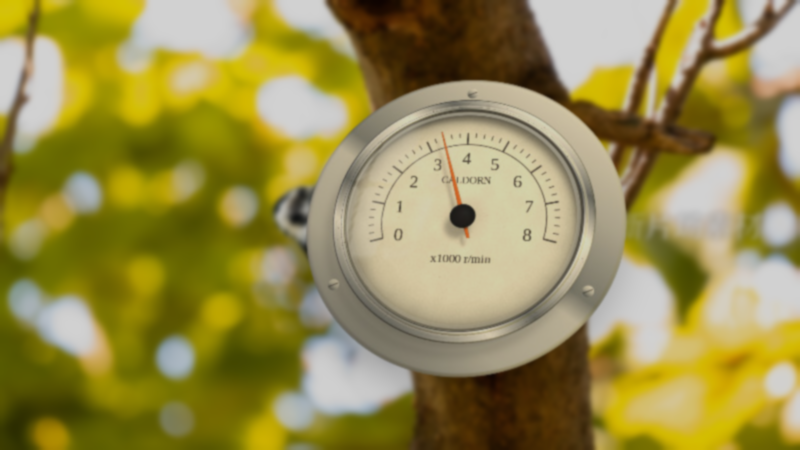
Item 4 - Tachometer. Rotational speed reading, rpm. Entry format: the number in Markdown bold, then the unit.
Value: **3400** rpm
